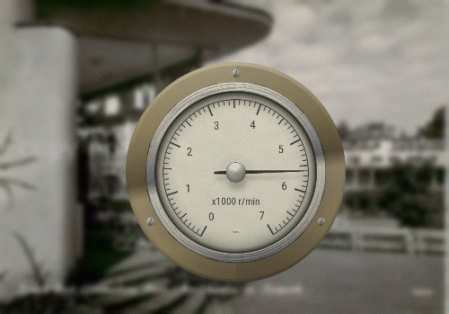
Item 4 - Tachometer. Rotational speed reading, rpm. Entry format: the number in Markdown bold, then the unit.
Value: **5600** rpm
